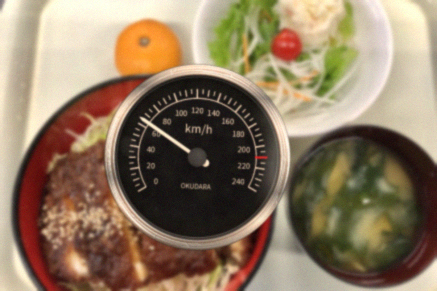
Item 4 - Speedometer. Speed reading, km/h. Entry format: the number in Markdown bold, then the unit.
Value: **65** km/h
